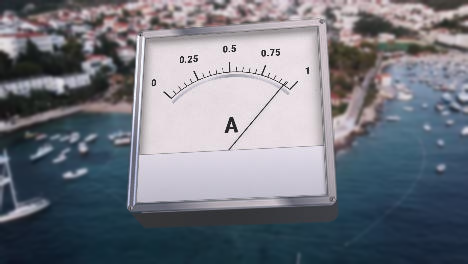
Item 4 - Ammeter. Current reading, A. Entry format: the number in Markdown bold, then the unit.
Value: **0.95** A
